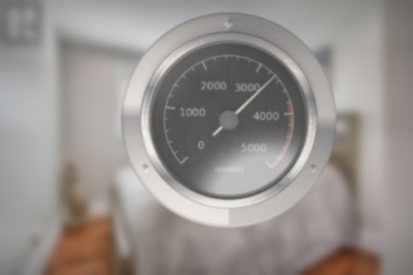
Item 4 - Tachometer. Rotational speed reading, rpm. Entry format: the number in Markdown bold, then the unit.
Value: **3300** rpm
